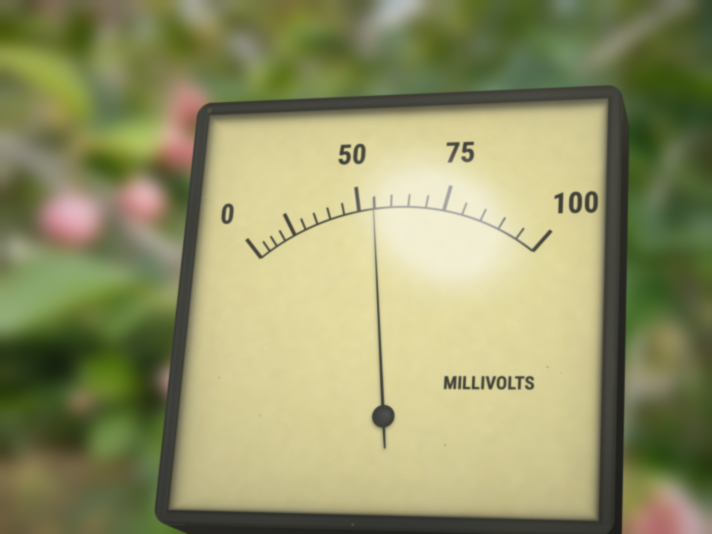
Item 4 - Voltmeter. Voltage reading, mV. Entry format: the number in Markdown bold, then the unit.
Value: **55** mV
